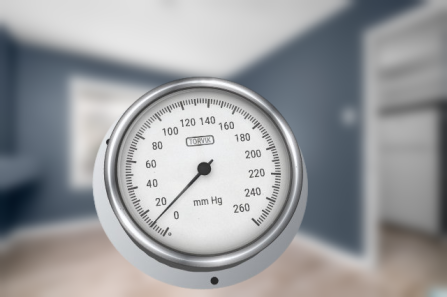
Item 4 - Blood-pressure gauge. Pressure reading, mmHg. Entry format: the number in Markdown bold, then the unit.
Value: **10** mmHg
